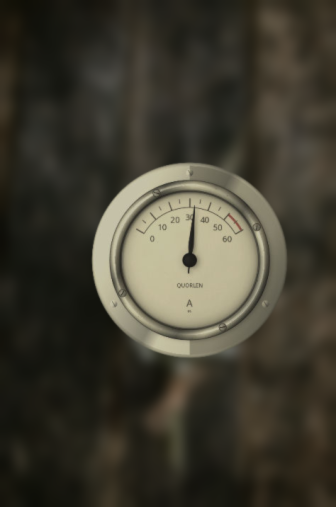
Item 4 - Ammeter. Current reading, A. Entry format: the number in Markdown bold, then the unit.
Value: **32.5** A
